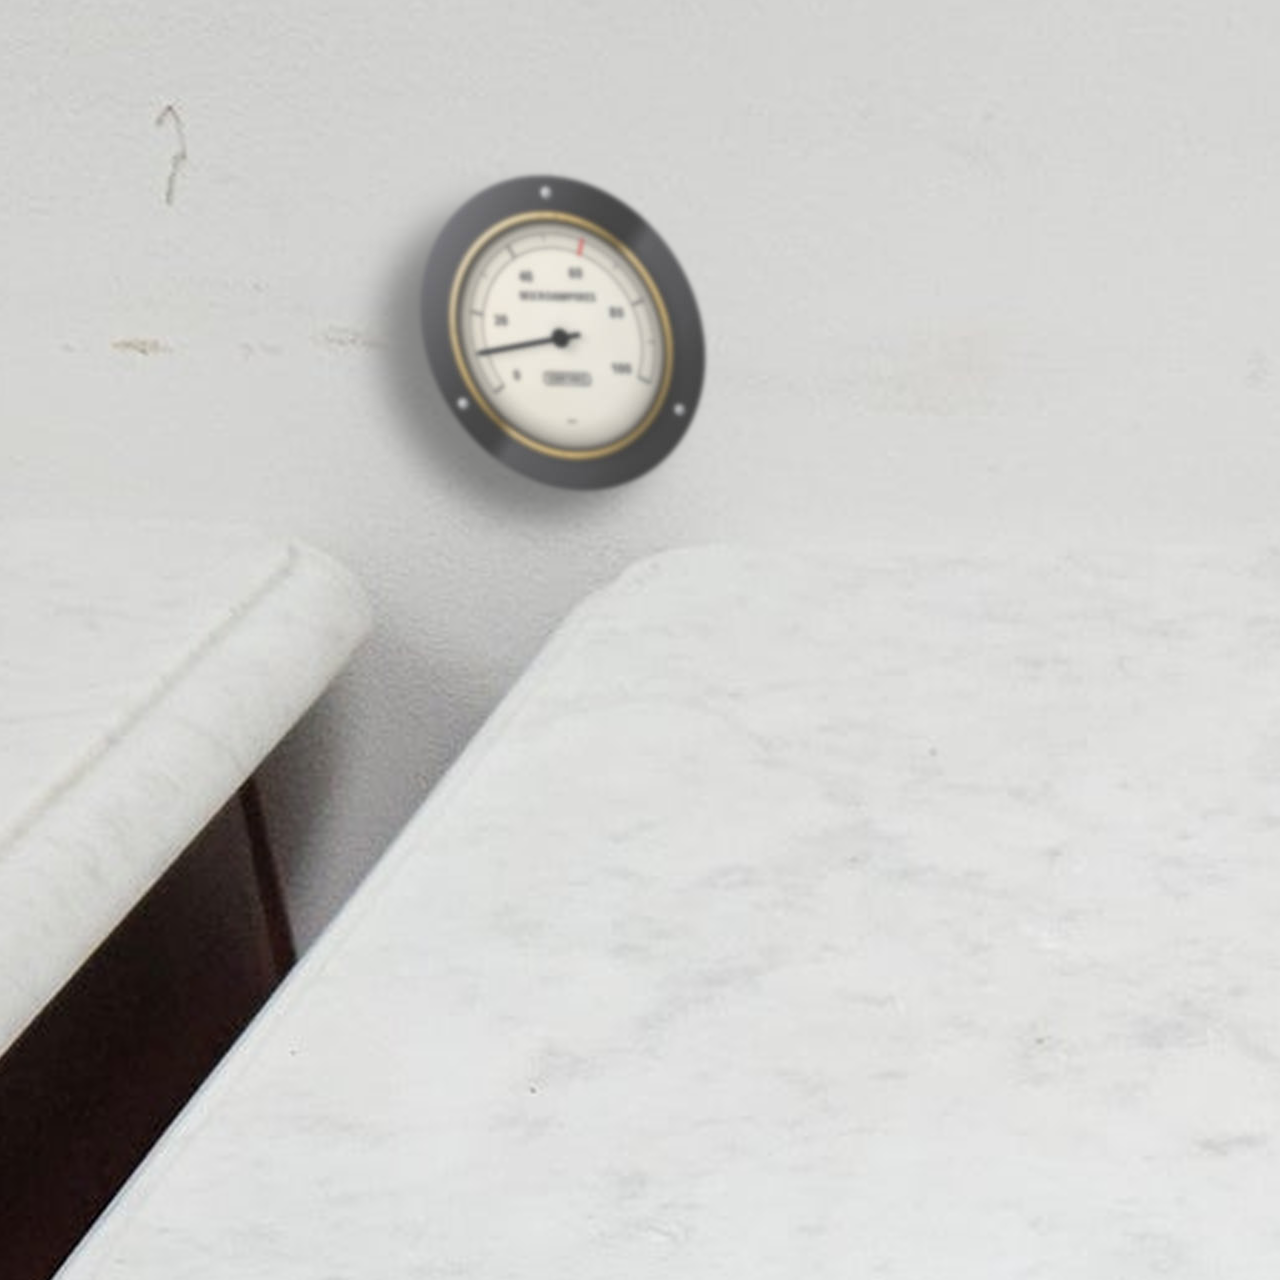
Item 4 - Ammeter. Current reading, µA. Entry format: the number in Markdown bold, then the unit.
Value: **10** µA
